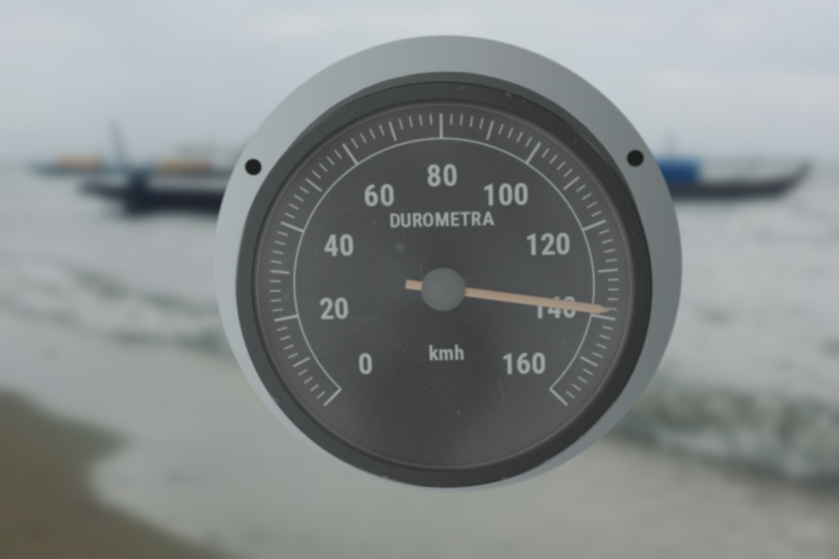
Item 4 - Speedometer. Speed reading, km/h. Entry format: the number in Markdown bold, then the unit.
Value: **138** km/h
